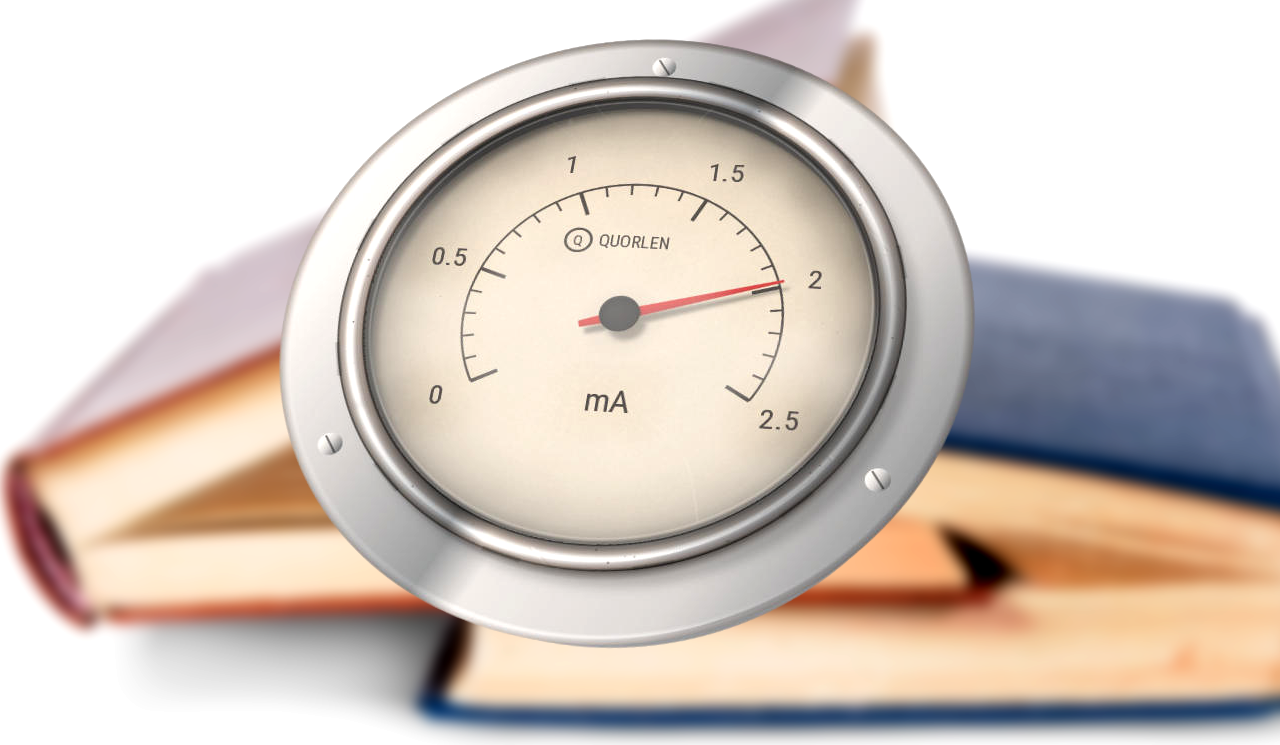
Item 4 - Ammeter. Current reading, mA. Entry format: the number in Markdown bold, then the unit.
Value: **2** mA
